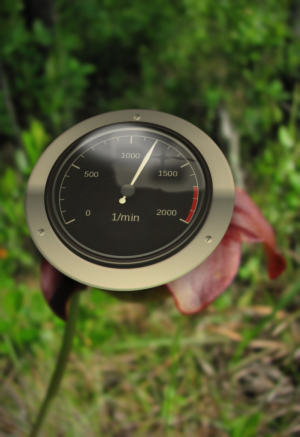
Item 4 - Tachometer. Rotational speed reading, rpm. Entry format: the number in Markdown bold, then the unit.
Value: **1200** rpm
